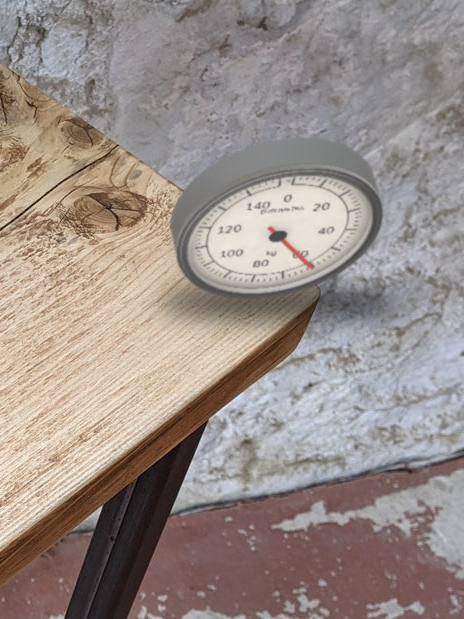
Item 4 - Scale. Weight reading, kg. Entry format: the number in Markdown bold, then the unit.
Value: **60** kg
